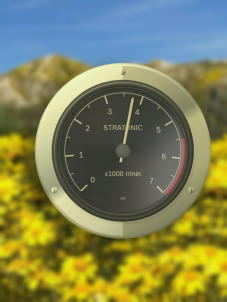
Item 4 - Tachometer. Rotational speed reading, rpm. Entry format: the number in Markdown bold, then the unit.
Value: **3750** rpm
